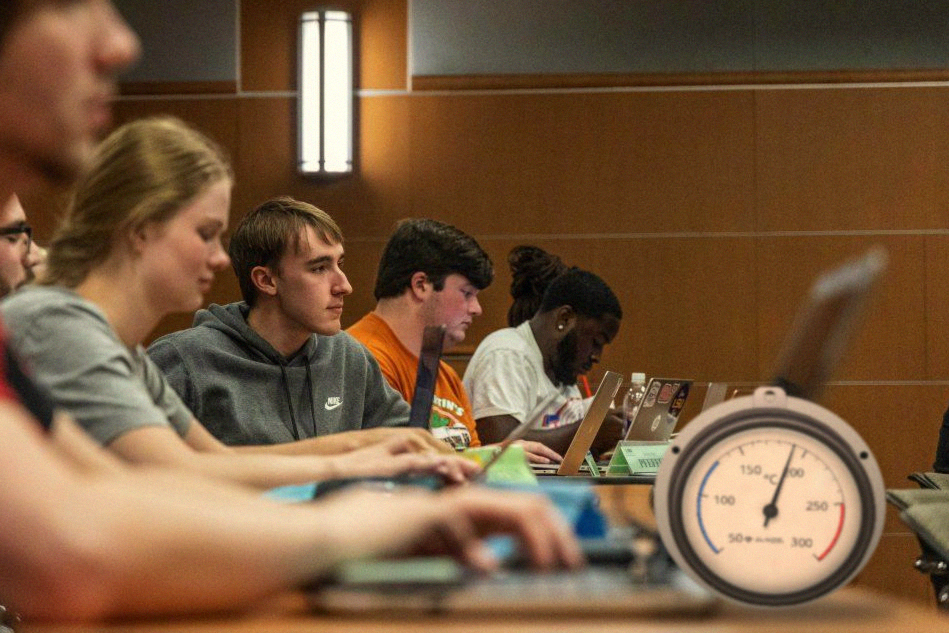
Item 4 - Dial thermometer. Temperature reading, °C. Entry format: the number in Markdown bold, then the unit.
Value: **190** °C
